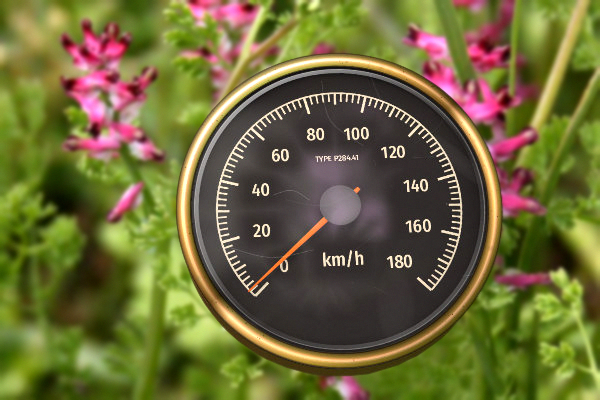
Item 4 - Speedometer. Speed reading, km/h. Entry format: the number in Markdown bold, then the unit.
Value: **2** km/h
